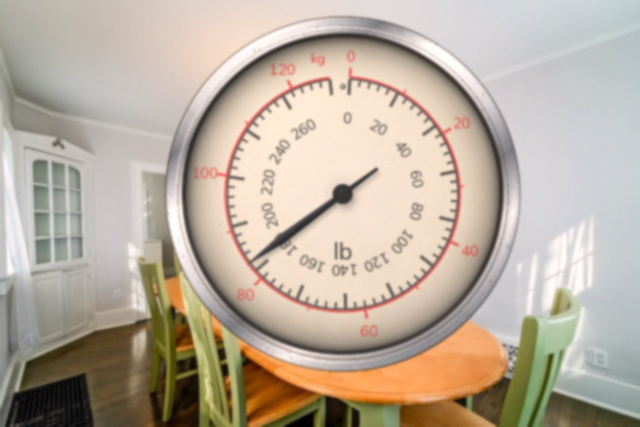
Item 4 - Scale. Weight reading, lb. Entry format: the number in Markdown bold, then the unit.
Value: **184** lb
